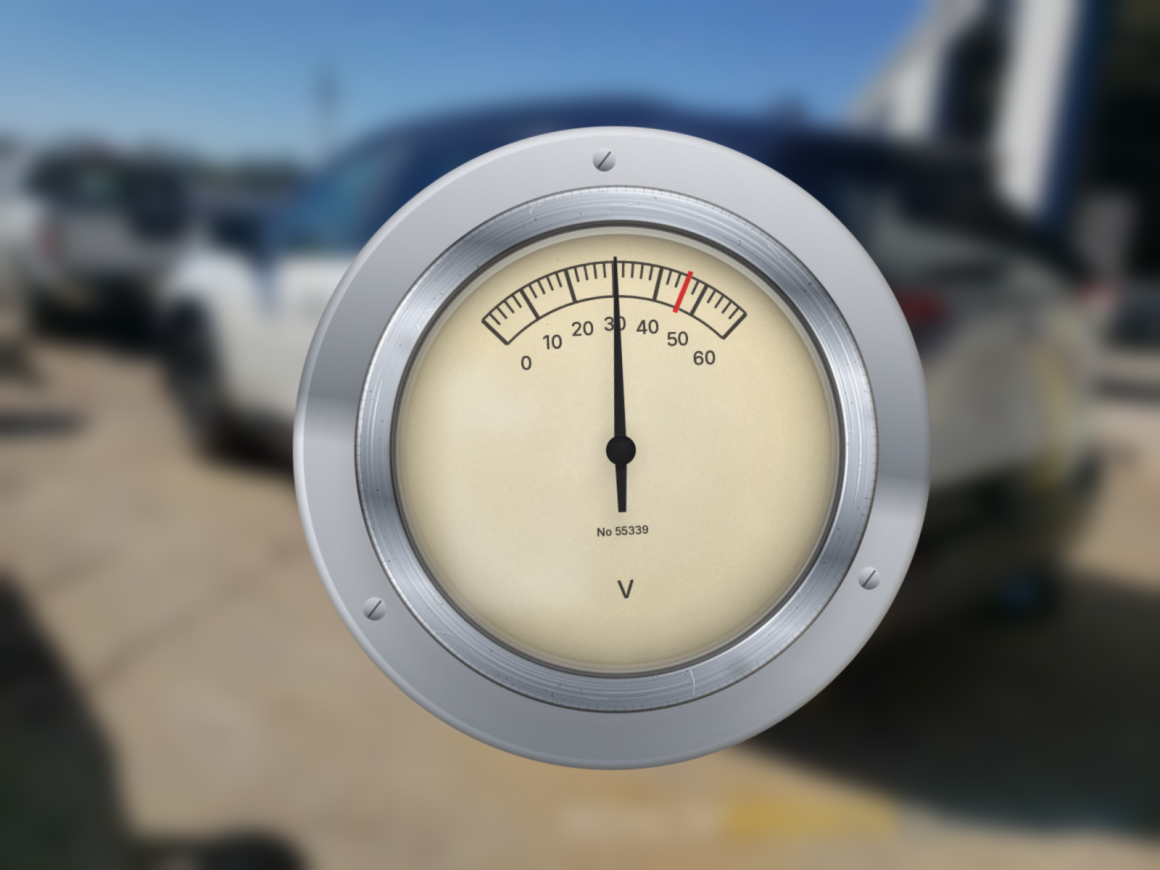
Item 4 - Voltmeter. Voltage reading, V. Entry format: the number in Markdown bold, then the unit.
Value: **30** V
